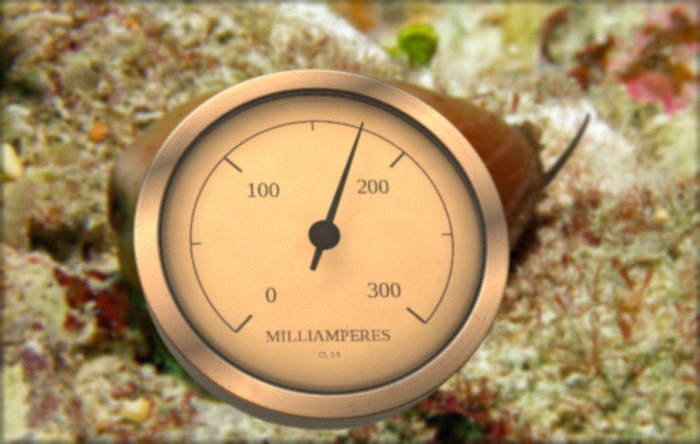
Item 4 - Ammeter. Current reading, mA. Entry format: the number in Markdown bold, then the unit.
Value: **175** mA
